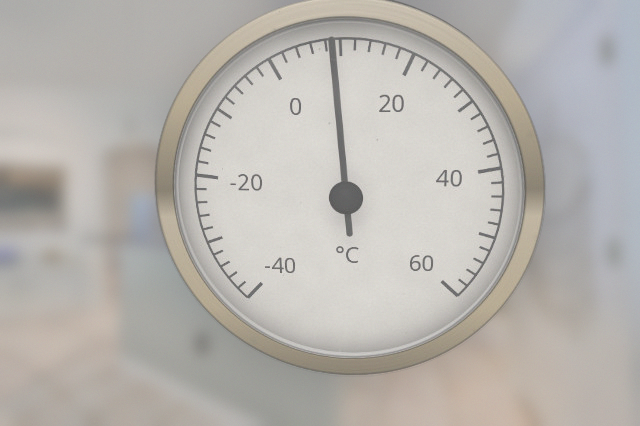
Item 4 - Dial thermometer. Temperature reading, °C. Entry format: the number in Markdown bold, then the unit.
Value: **9** °C
